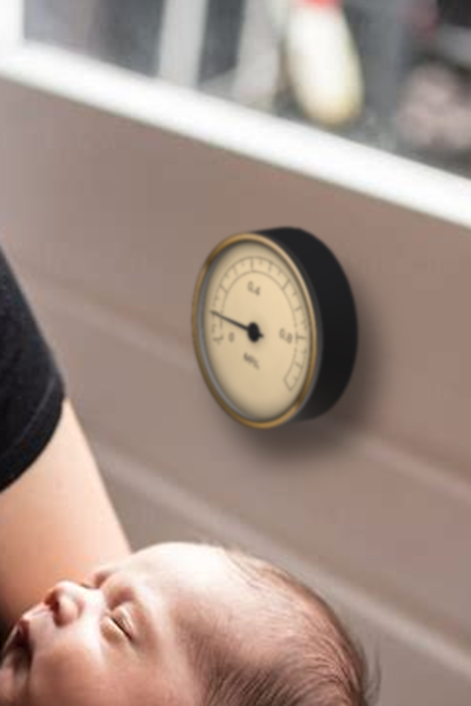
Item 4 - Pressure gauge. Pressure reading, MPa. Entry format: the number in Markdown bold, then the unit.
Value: **0.1** MPa
